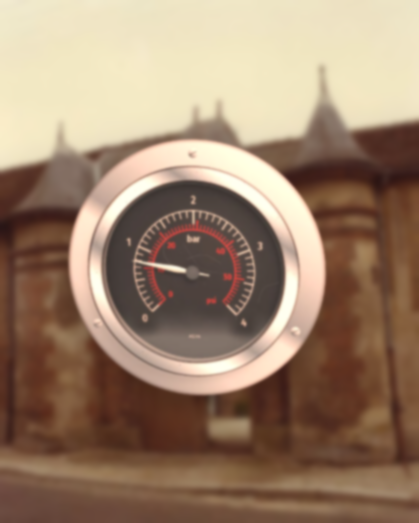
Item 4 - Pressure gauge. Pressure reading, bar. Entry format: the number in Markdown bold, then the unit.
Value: **0.8** bar
